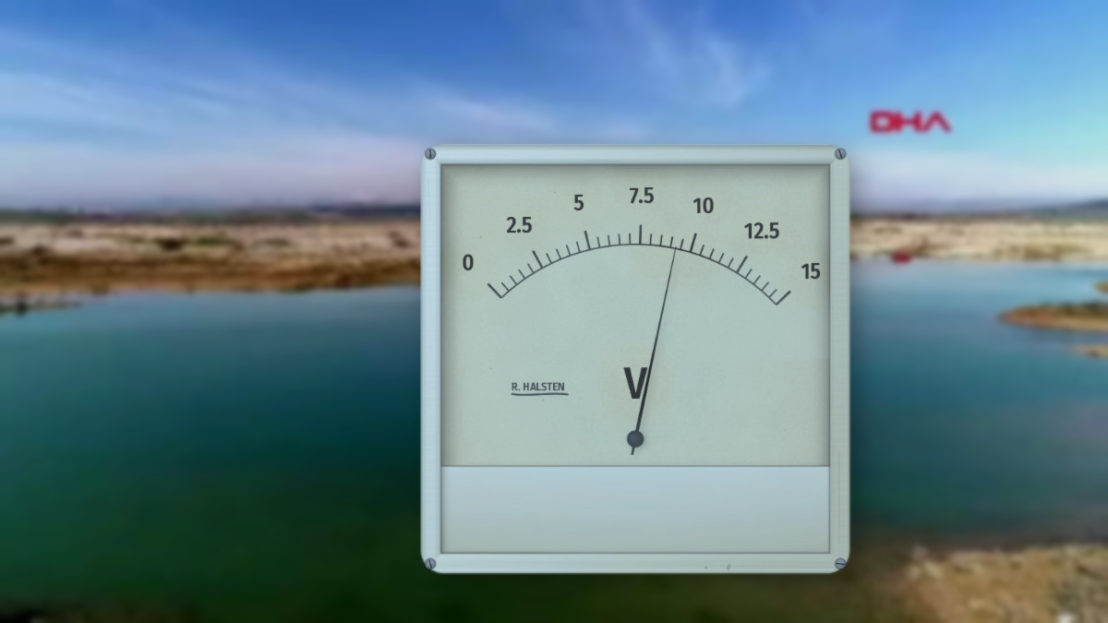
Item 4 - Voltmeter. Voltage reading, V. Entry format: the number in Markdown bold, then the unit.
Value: **9.25** V
